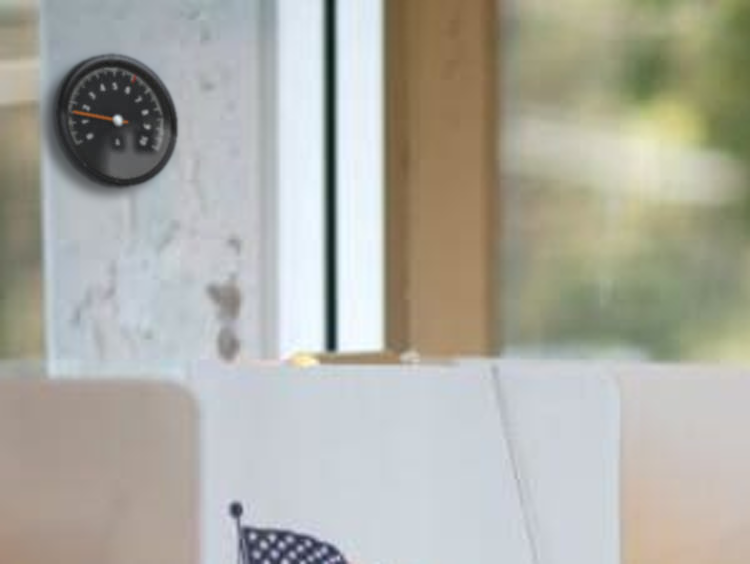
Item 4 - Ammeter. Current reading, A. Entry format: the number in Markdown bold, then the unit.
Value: **1.5** A
